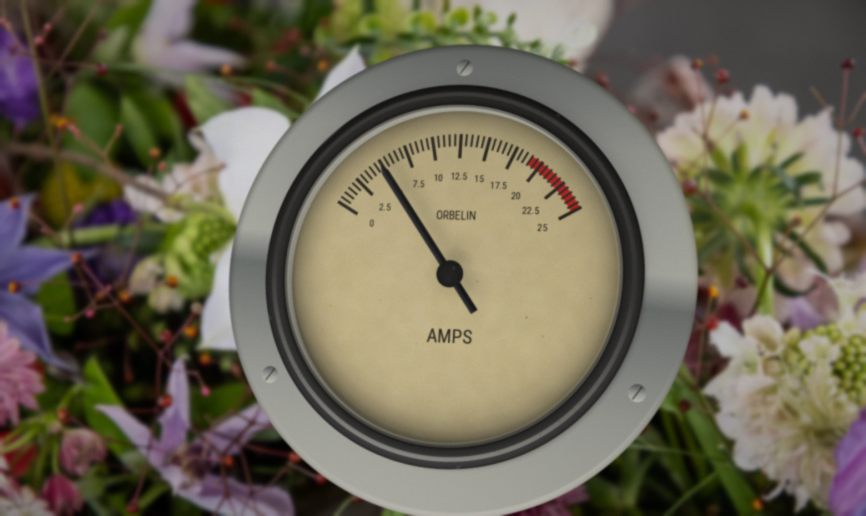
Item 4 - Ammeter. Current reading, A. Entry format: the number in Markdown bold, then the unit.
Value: **5** A
